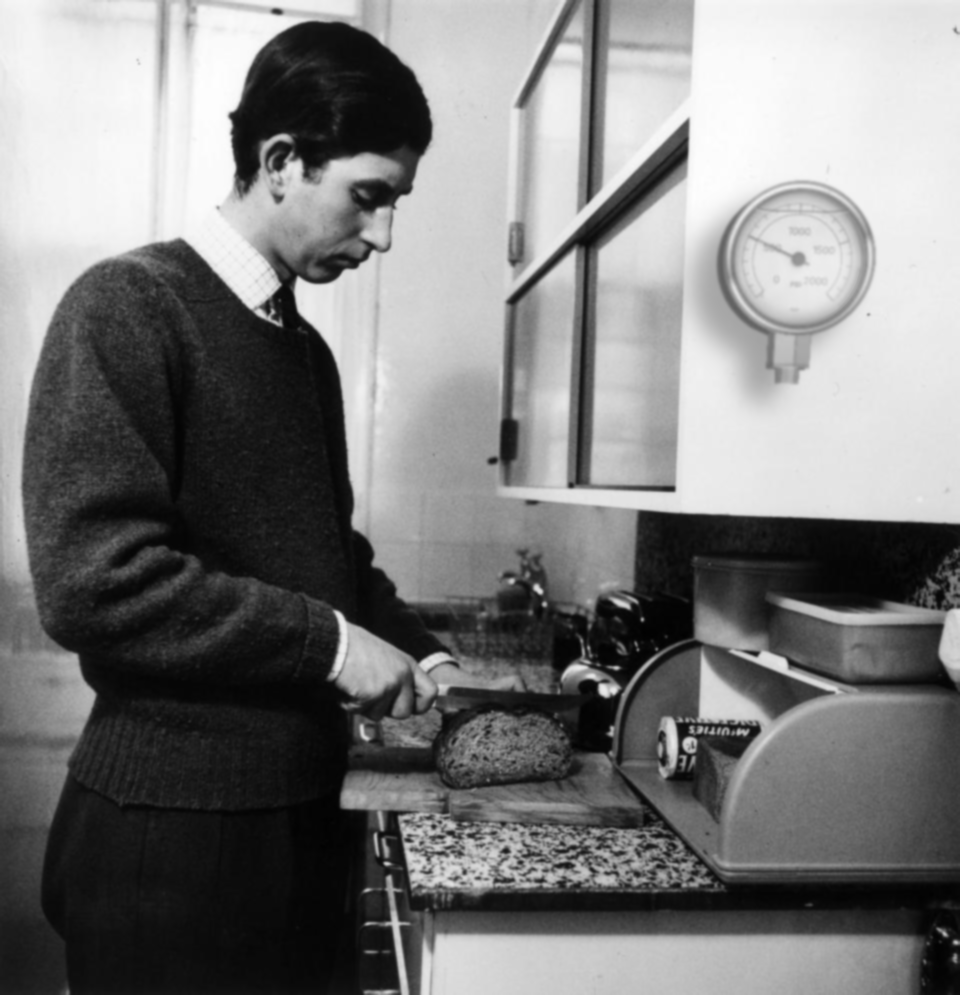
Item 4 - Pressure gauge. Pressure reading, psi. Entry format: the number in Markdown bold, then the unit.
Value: **500** psi
